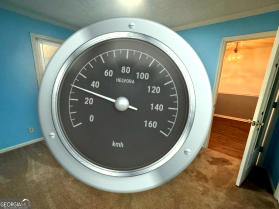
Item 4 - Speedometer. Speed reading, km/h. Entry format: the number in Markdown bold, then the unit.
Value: **30** km/h
